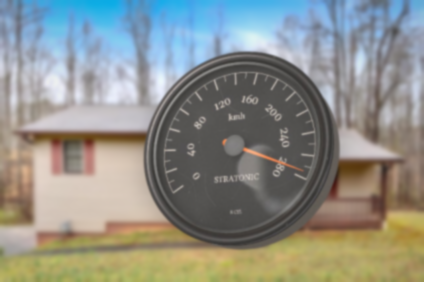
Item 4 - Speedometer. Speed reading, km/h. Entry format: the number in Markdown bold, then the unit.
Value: **275** km/h
